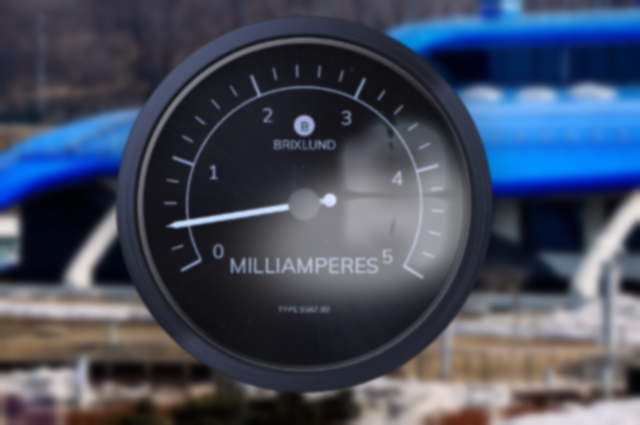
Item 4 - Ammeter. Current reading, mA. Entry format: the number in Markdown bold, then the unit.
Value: **0.4** mA
